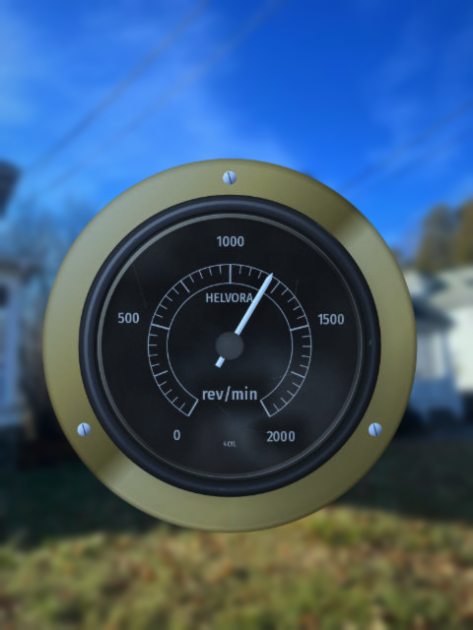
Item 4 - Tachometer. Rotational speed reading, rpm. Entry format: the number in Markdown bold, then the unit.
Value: **1200** rpm
